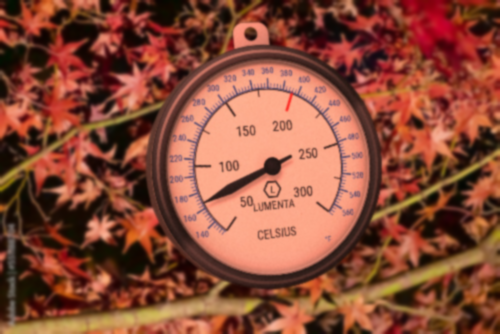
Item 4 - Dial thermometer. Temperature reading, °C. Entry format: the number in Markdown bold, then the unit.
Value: **75** °C
